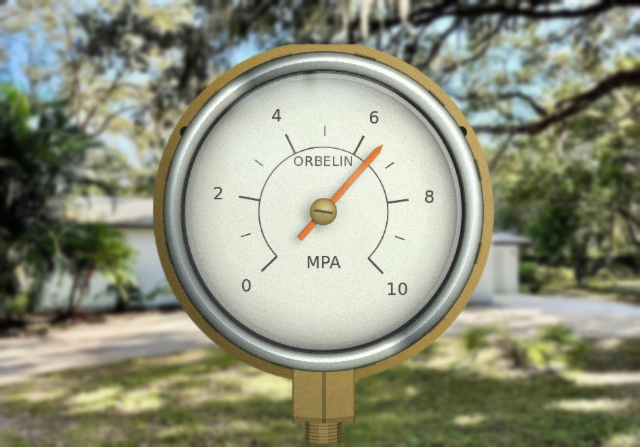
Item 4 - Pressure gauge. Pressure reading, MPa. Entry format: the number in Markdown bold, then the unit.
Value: **6.5** MPa
